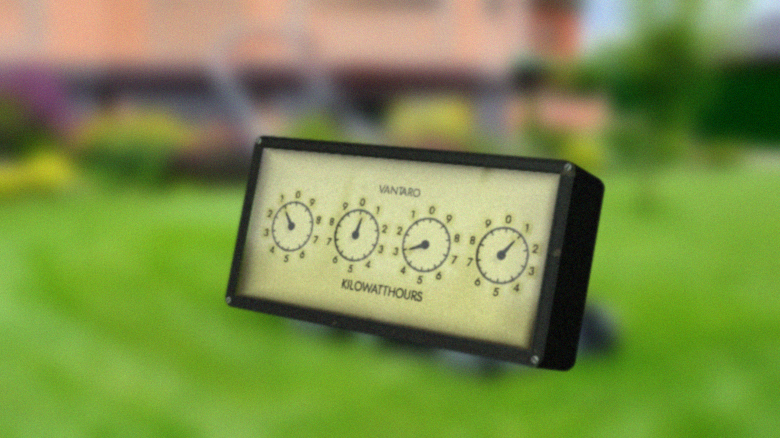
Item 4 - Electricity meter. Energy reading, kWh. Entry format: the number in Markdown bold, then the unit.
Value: **1031** kWh
